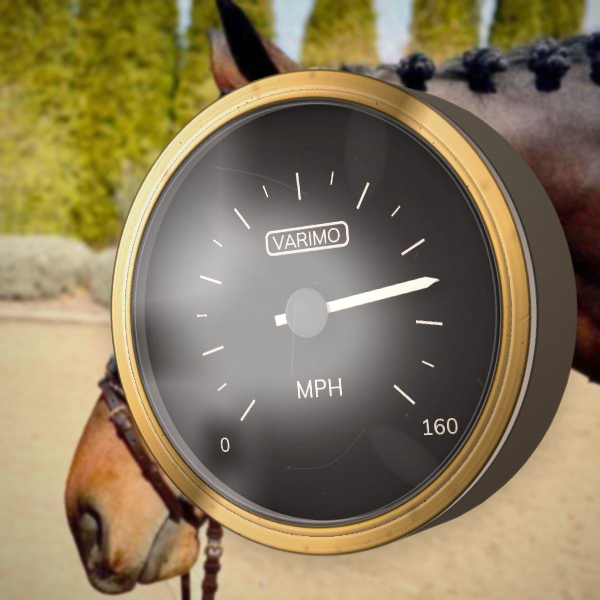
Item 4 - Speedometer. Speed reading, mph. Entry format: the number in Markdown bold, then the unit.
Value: **130** mph
